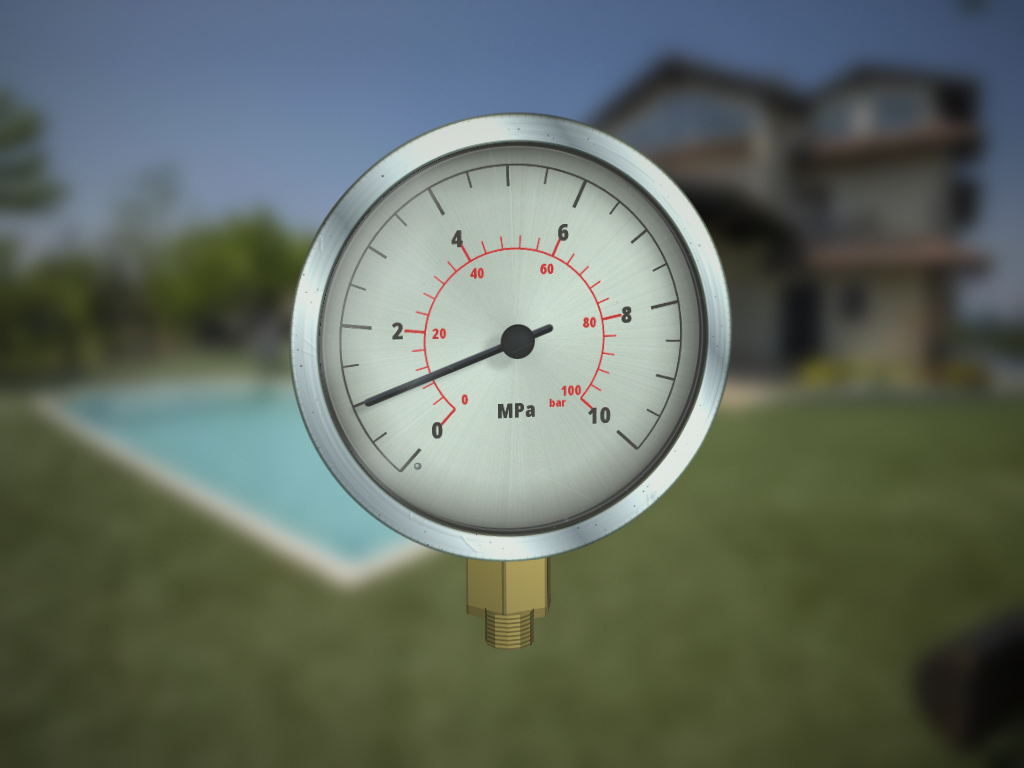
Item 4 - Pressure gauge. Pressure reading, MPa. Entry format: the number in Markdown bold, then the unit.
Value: **1** MPa
